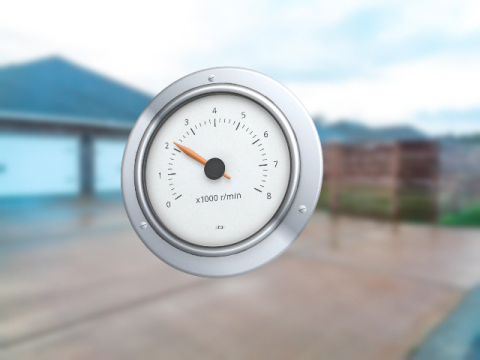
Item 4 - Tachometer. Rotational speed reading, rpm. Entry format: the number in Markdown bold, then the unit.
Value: **2200** rpm
